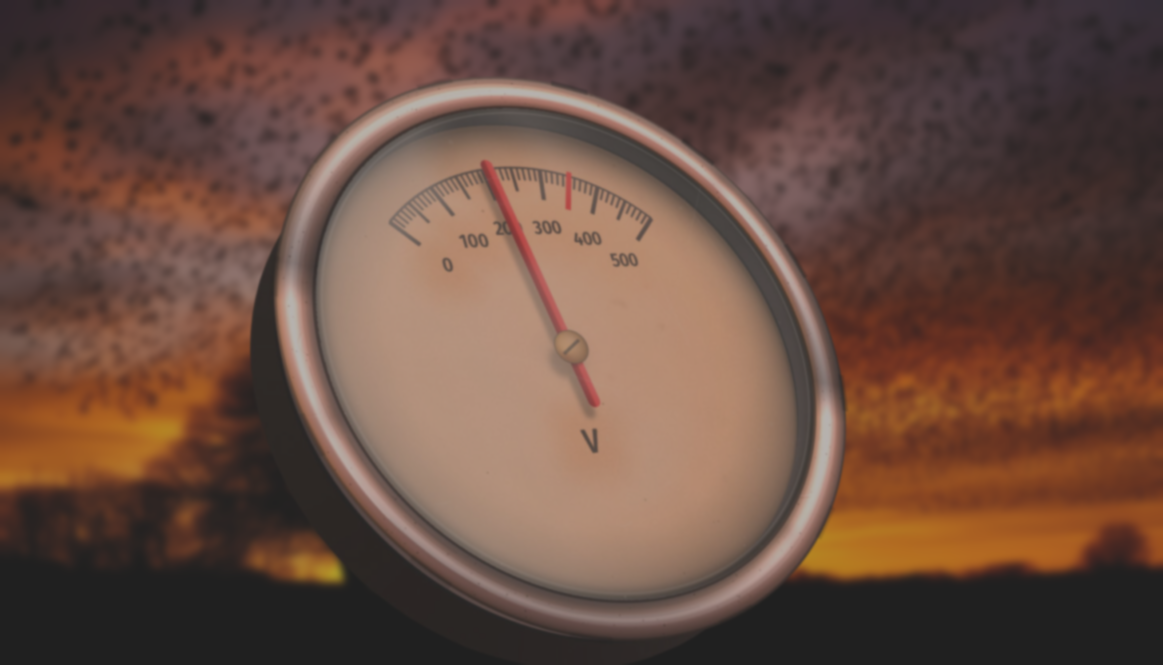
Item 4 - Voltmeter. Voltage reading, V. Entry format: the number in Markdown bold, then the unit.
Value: **200** V
